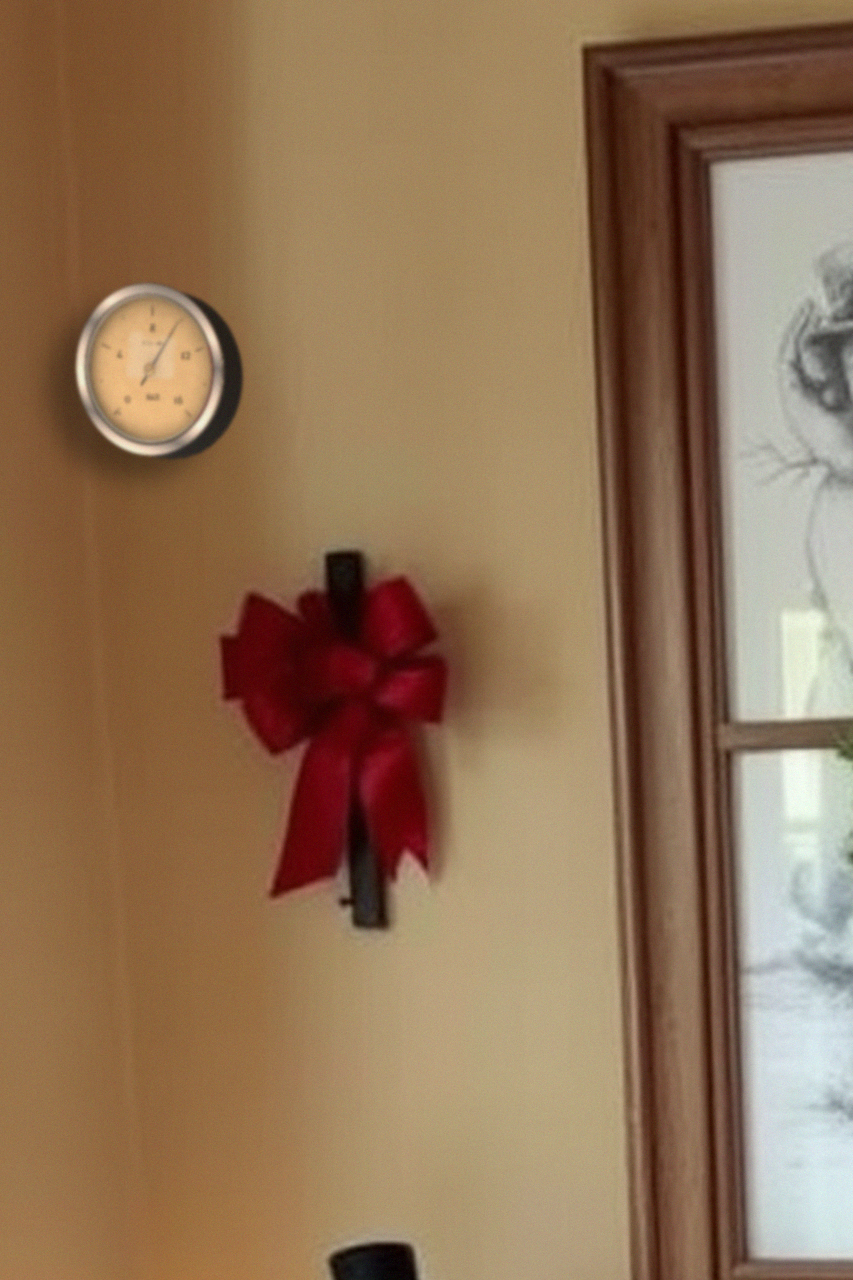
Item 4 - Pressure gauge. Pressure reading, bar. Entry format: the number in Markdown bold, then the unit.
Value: **10** bar
